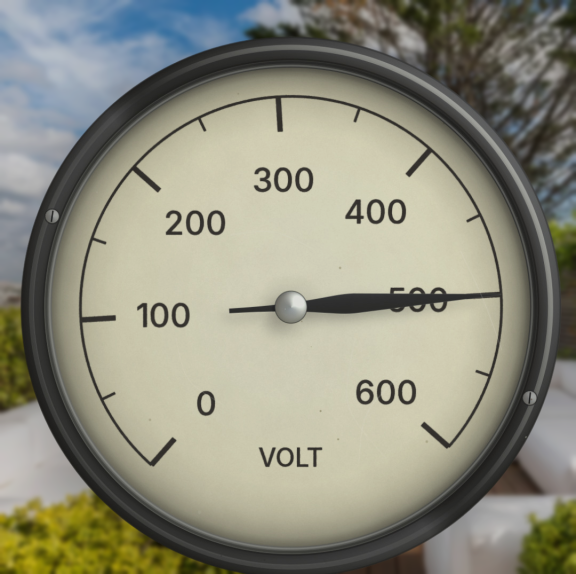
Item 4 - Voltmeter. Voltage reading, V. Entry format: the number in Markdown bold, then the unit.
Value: **500** V
